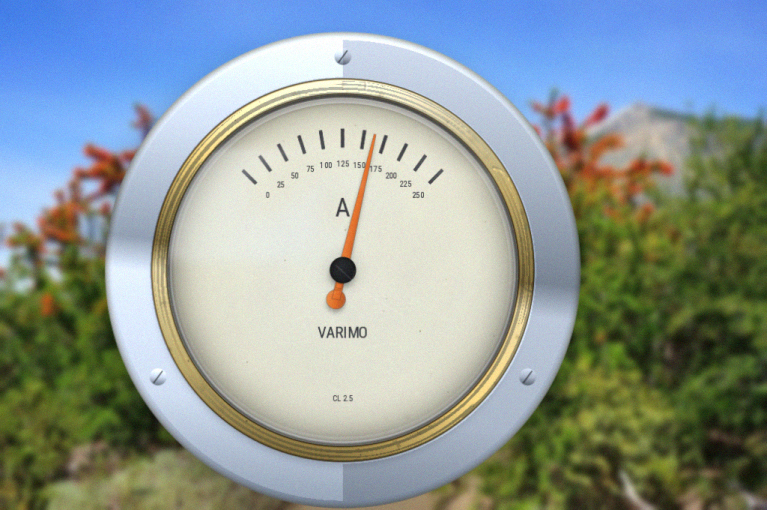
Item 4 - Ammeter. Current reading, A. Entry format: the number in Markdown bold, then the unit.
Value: **162.5** A
